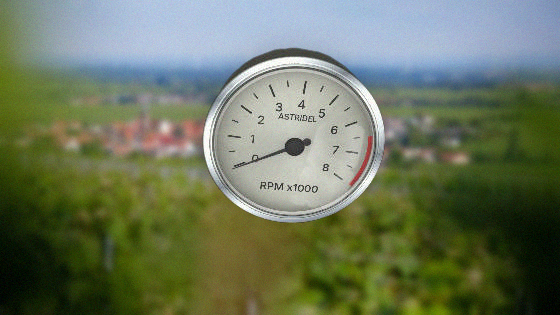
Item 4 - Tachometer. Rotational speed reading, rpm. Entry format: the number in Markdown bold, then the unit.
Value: **0** rpm
